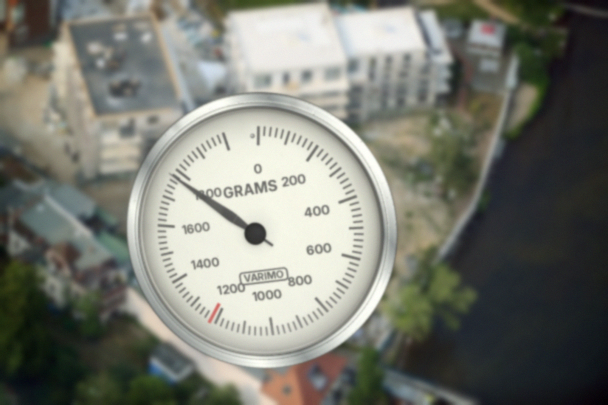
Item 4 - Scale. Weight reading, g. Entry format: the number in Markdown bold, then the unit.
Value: **1780** g
